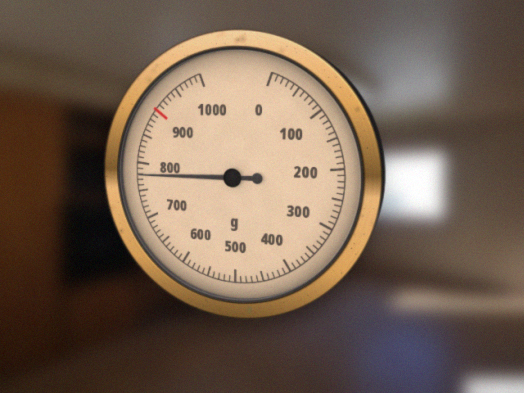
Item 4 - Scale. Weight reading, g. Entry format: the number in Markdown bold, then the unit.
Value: **780** g
